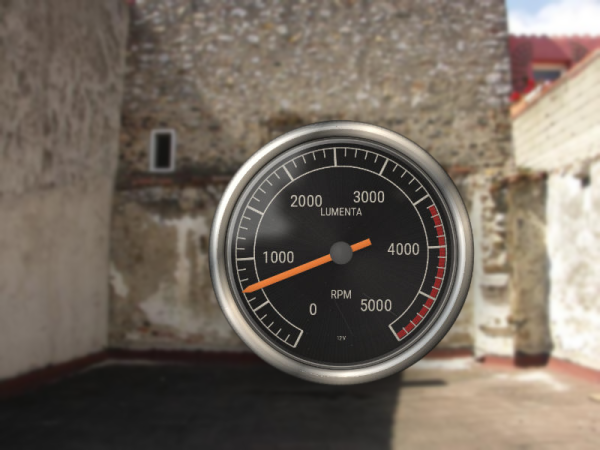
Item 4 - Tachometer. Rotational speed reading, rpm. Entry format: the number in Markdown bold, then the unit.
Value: **700** rpm
